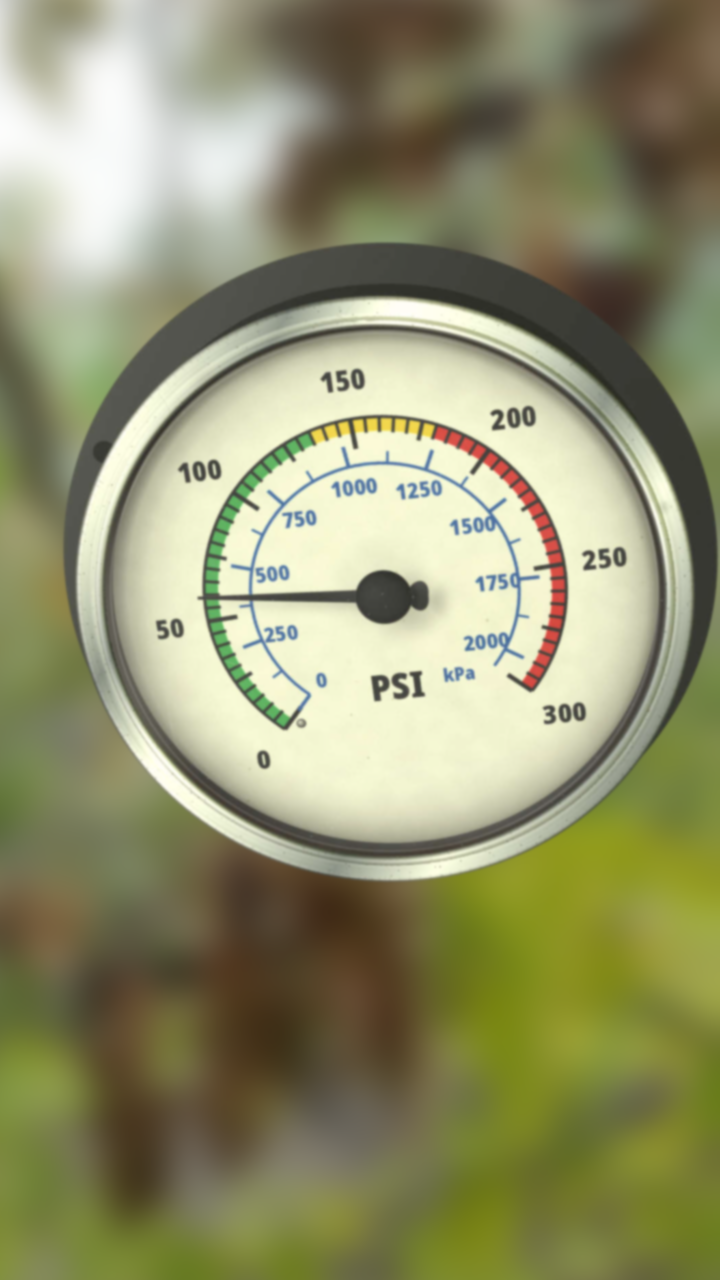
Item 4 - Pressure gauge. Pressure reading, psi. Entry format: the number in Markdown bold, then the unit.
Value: **60** psi
